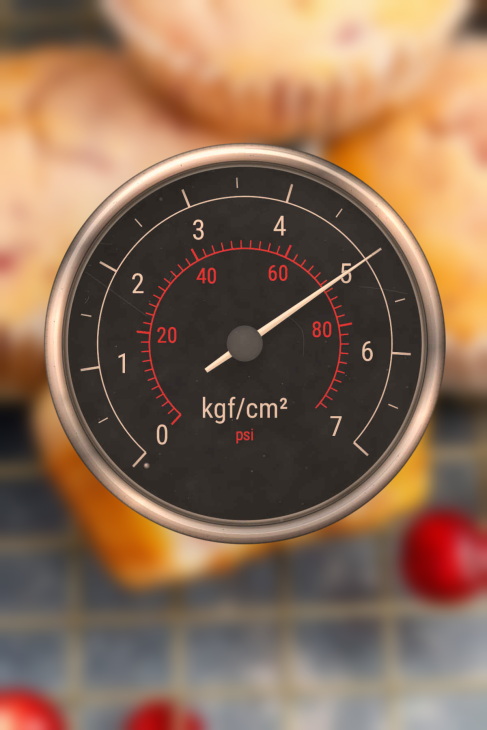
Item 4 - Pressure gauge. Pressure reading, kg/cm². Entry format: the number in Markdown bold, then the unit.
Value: **5** kg/cm²
